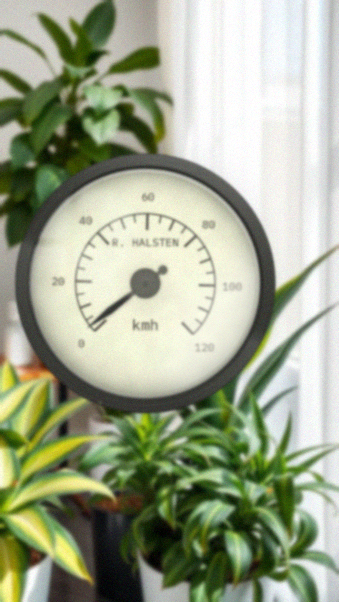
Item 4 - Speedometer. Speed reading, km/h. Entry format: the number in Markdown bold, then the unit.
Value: **2.5** km/h
